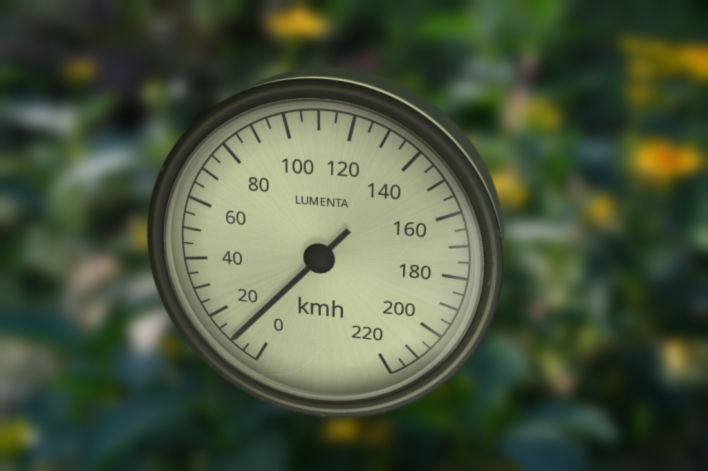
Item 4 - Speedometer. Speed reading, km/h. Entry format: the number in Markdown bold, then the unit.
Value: **10** km/h
